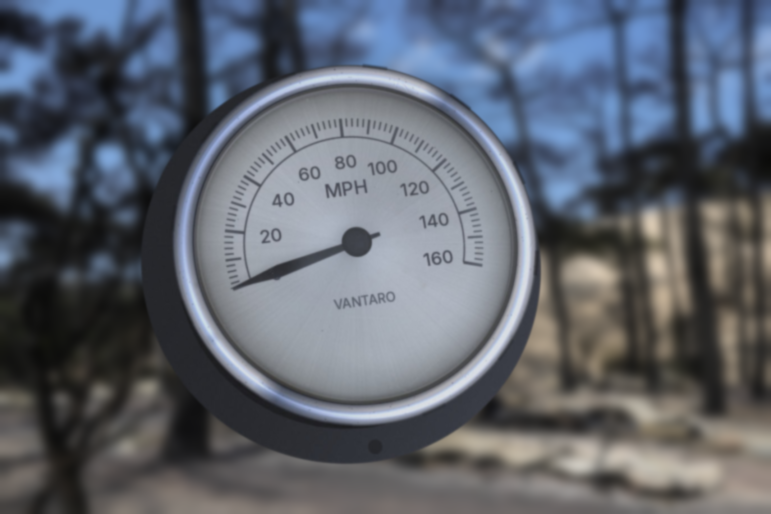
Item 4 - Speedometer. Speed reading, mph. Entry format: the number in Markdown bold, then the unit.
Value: **0** mph
